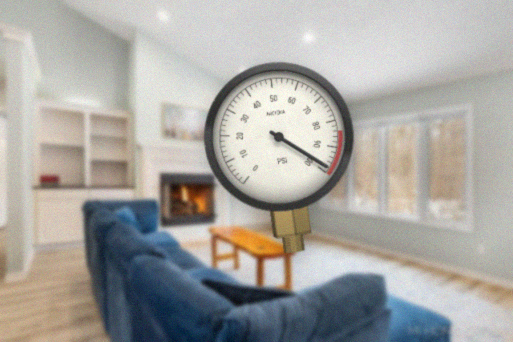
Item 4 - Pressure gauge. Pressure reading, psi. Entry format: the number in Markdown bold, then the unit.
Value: **98** psi
